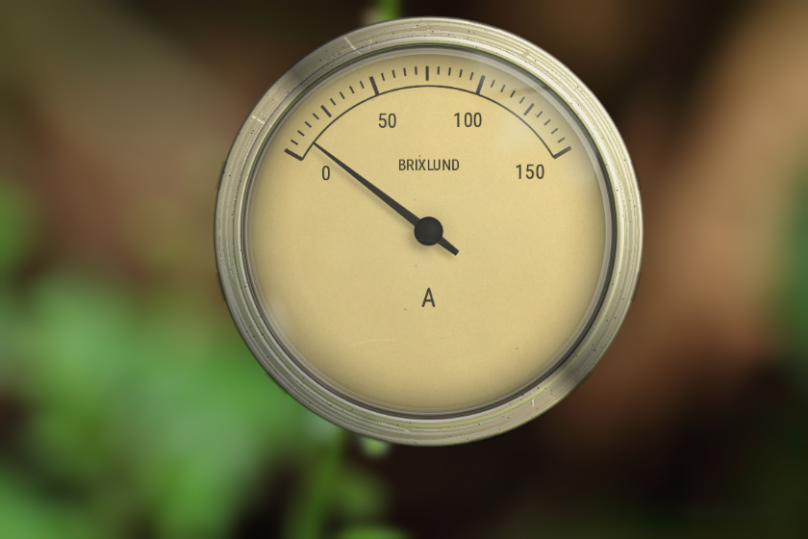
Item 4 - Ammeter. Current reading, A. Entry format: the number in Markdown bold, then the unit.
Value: **10** A
